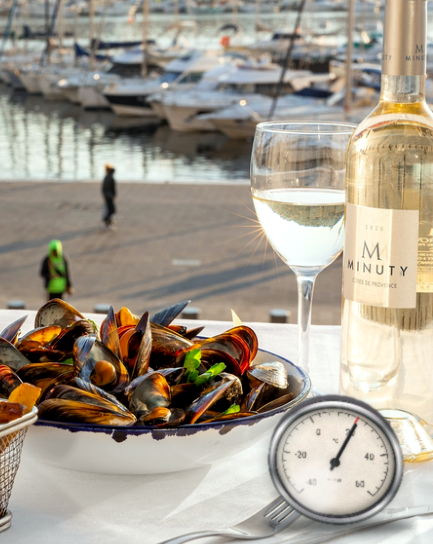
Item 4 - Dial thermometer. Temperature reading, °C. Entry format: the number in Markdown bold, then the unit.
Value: **20** °C
